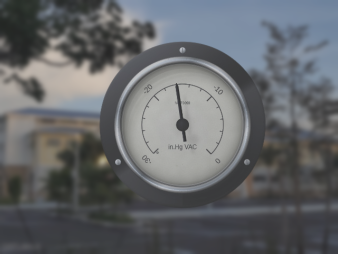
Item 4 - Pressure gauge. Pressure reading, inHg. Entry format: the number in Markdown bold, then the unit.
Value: **-16** inHg
